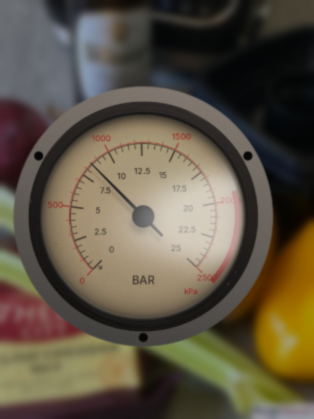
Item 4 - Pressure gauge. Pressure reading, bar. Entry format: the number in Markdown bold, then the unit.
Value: **8.5** bar
